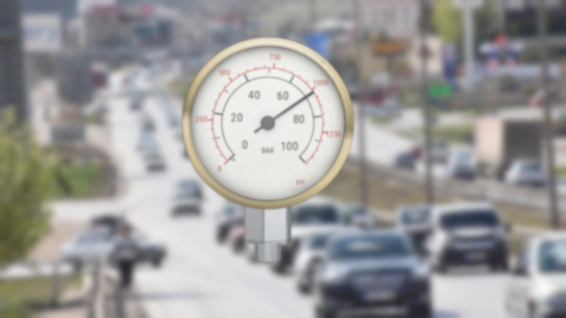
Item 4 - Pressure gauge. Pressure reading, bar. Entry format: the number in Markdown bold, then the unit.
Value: **70** bar
